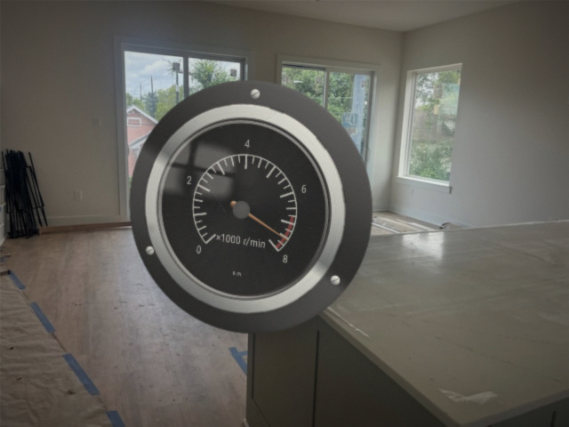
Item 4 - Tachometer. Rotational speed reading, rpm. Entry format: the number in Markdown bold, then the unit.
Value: **7500** rpm
